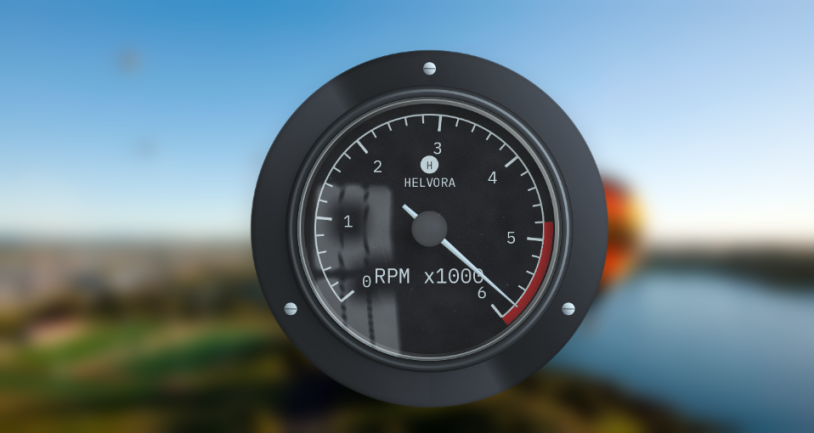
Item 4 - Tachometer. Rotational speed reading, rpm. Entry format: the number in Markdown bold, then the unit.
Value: **5800** rpm
